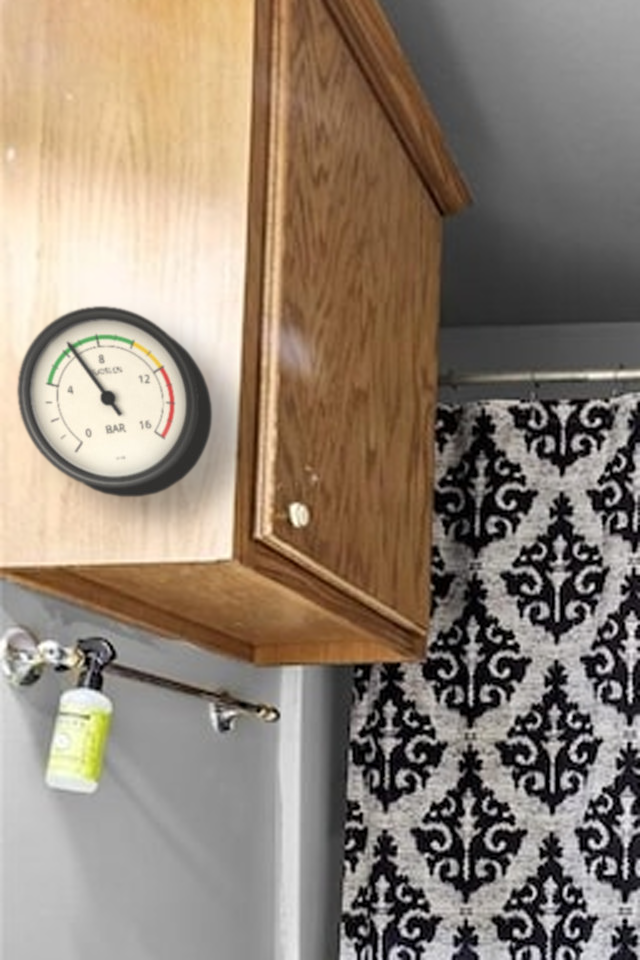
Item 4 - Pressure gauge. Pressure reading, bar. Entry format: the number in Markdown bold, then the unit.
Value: **6.5** bar
